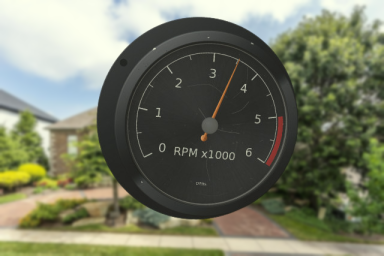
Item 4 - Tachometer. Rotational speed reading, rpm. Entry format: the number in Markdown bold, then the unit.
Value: **3500** rpm
